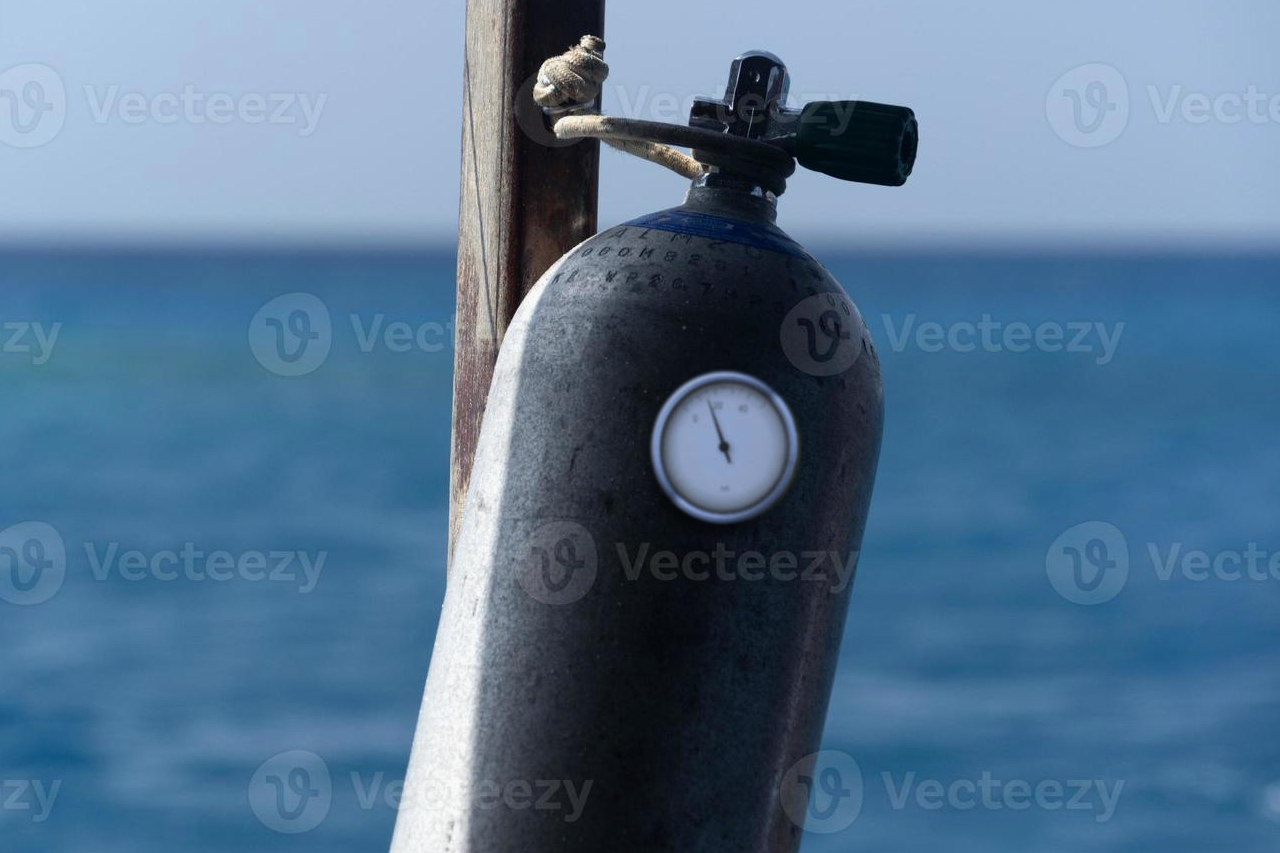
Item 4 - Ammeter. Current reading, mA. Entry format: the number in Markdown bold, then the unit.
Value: **15** mA
